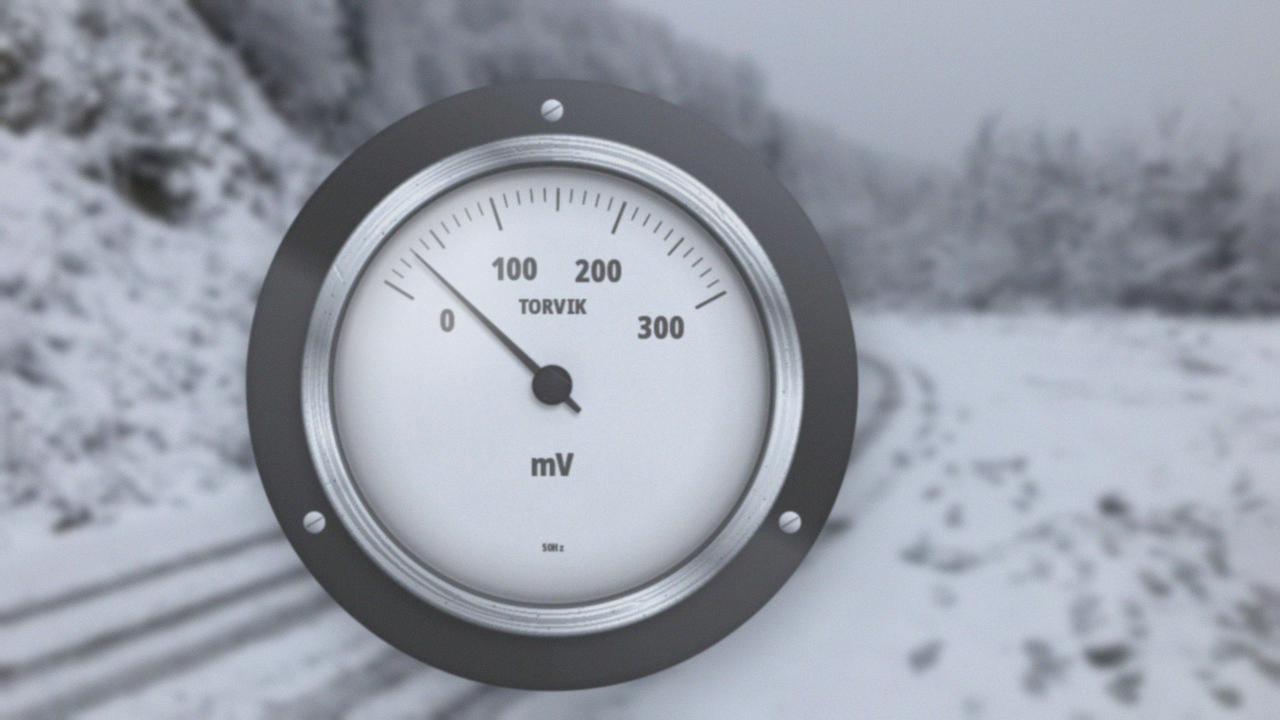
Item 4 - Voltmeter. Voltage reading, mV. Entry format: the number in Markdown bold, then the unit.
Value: **30** mV
